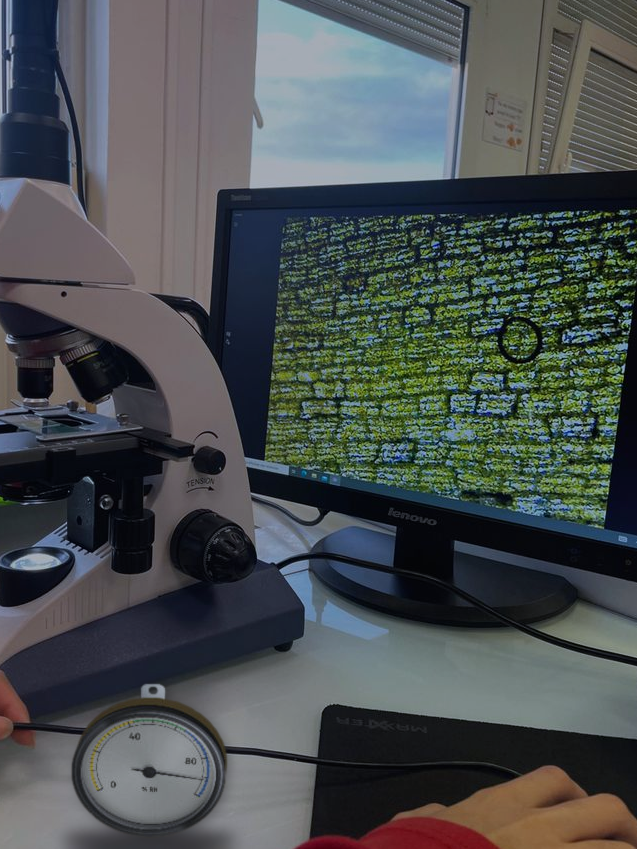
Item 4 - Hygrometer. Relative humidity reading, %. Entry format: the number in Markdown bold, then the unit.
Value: **90** %
